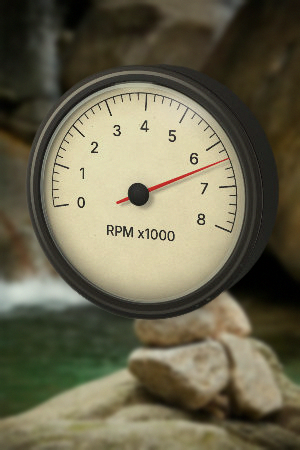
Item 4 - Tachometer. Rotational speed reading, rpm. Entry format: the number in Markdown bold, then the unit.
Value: **6400** rpm
